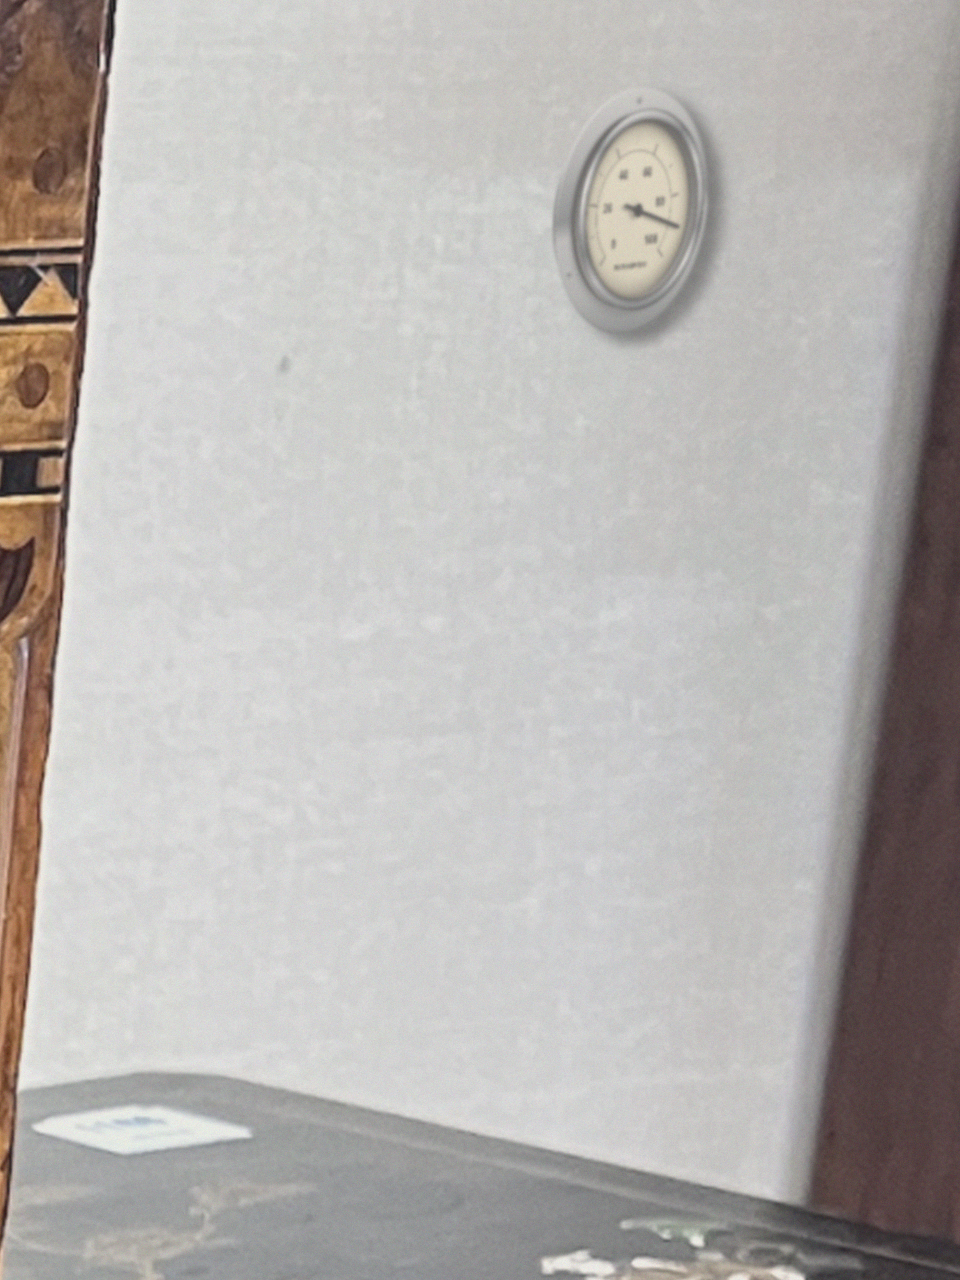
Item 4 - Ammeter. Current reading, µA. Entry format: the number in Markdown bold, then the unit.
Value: **90** µA
